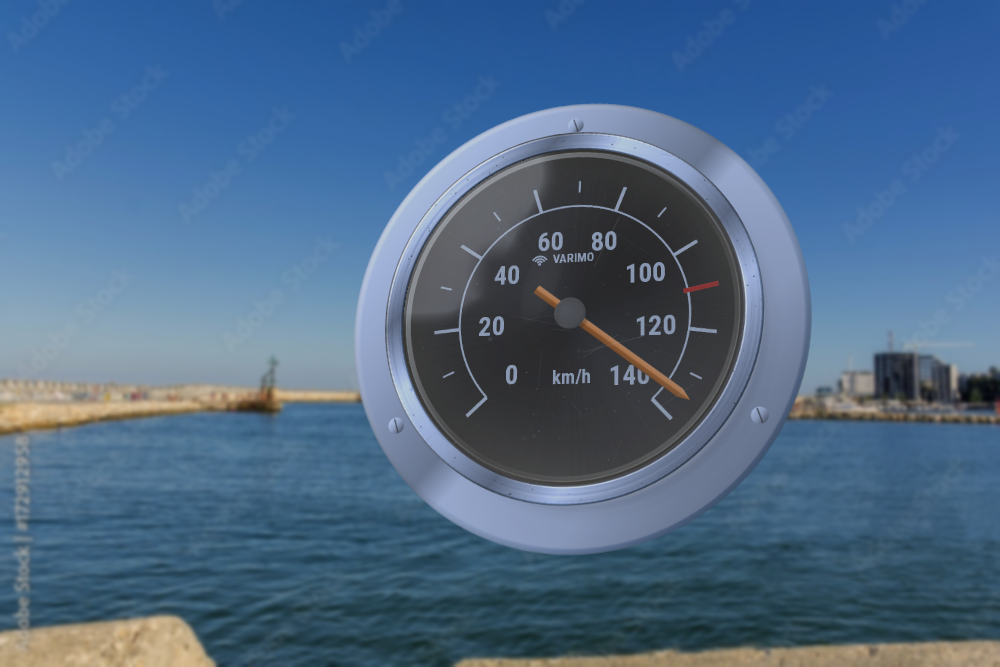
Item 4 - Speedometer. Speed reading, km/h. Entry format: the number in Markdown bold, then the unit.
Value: **135** km/h
